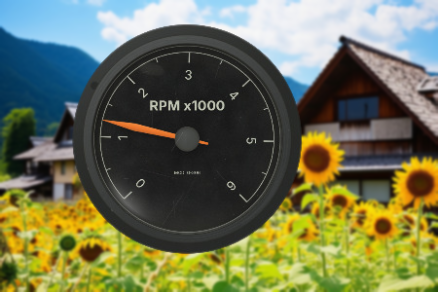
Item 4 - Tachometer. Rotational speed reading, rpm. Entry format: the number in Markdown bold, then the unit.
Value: **1250** rpm
